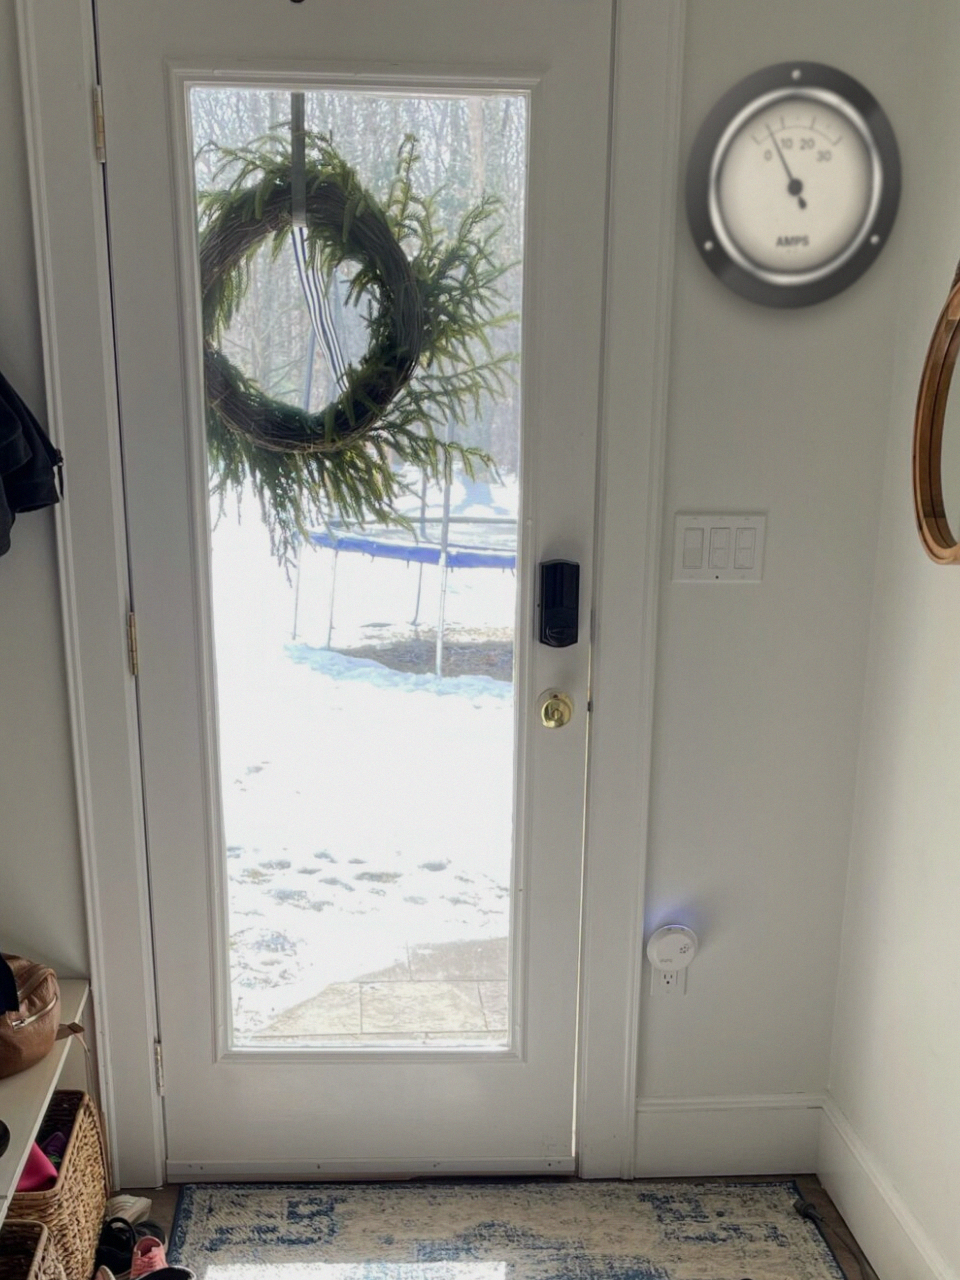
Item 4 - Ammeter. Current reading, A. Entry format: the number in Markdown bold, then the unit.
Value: **5** A
